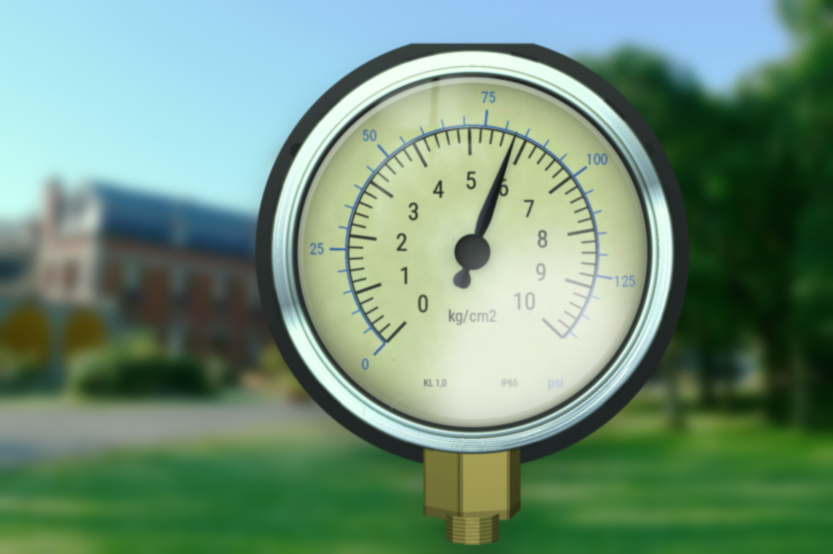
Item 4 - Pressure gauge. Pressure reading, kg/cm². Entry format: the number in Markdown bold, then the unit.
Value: **5.8** kg/cm²
